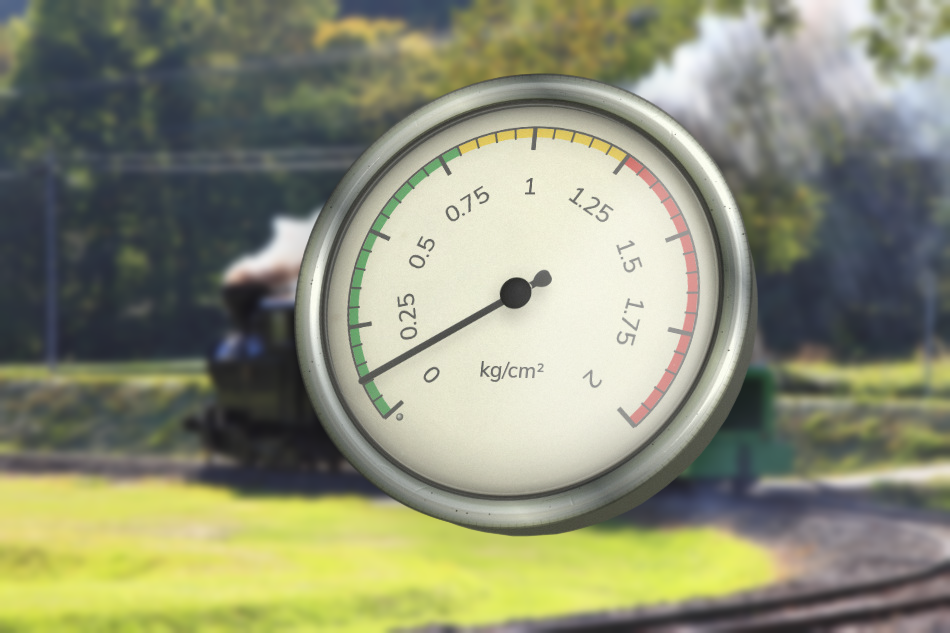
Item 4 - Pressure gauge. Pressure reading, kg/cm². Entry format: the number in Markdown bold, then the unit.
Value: **0.1** kg/cm²
